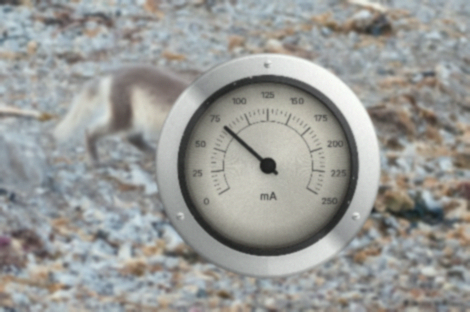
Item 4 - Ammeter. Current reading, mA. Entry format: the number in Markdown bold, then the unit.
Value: **75** mA
